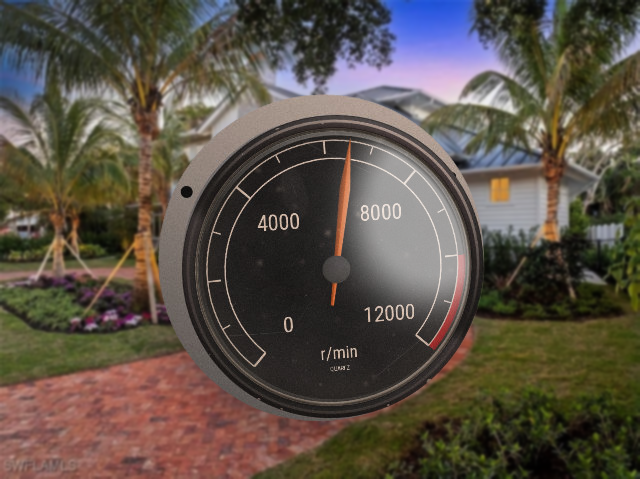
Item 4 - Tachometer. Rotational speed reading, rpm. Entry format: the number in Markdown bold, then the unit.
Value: **6500** rpm
